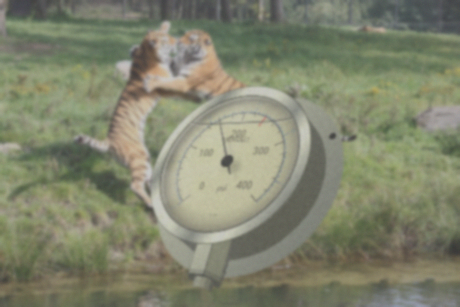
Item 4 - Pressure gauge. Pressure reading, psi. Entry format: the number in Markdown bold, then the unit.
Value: **160** psi
